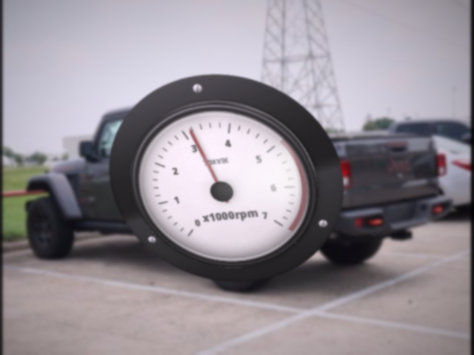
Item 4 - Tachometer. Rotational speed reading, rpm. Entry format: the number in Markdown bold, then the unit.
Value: **3200** rpm
